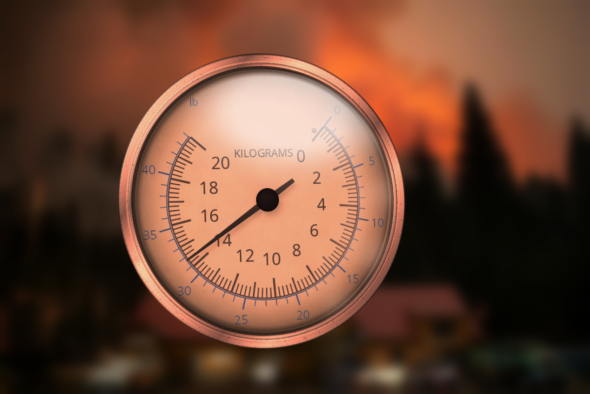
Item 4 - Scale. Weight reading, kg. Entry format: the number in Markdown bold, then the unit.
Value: **14.4** kg
